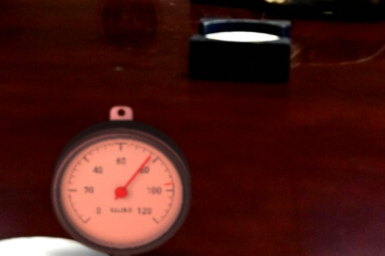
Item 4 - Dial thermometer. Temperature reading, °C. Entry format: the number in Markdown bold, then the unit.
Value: **76** °C
